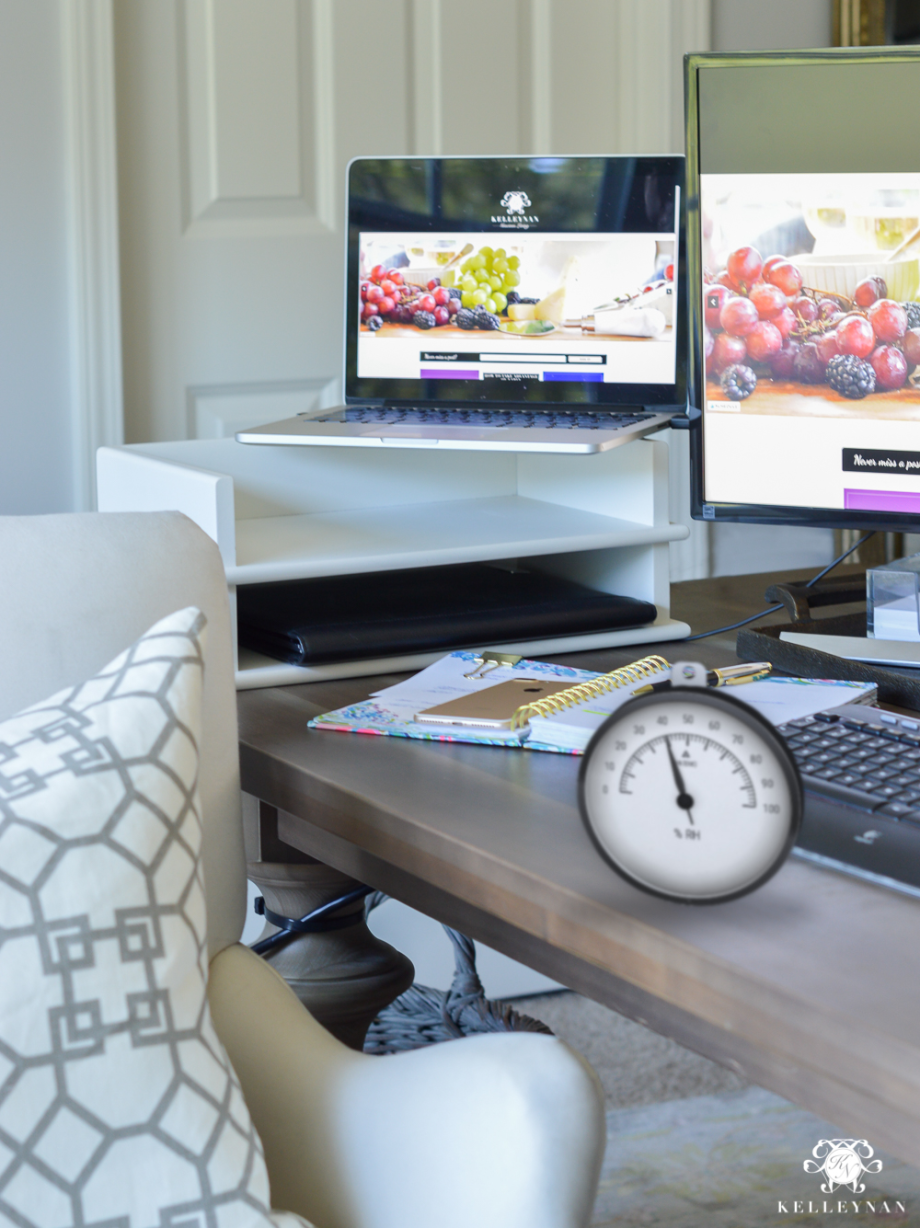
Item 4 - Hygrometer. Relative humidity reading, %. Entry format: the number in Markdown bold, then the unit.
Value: **40** %
